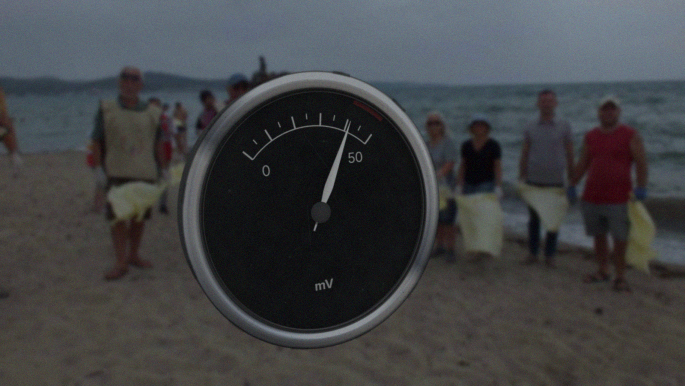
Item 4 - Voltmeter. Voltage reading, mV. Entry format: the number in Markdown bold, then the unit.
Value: **40** mV
